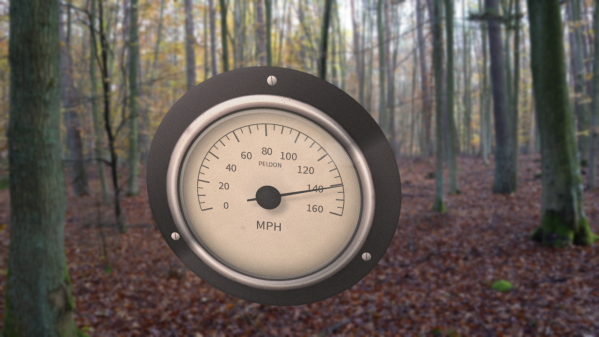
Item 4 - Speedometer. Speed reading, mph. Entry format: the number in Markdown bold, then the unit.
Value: **140** mph
